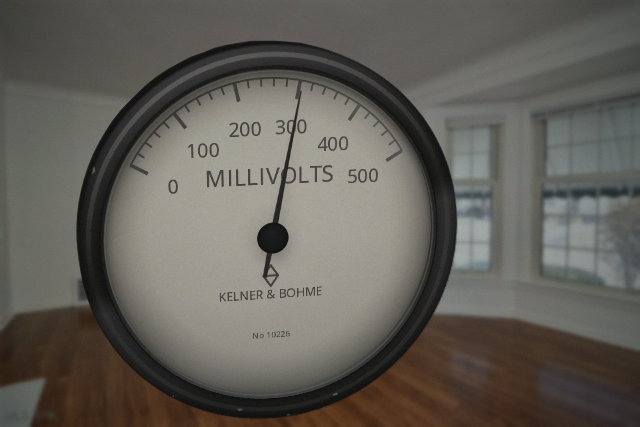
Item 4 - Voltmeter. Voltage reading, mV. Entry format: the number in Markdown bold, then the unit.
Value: **300** mV
